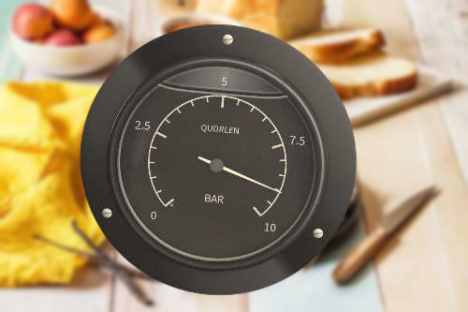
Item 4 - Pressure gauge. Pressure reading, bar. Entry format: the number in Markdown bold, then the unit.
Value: **9** bar
